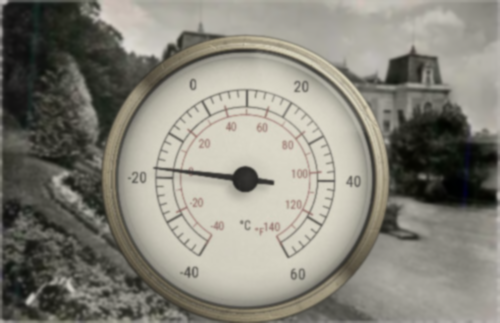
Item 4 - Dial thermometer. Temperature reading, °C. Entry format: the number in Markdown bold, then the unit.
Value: **-18** °C
